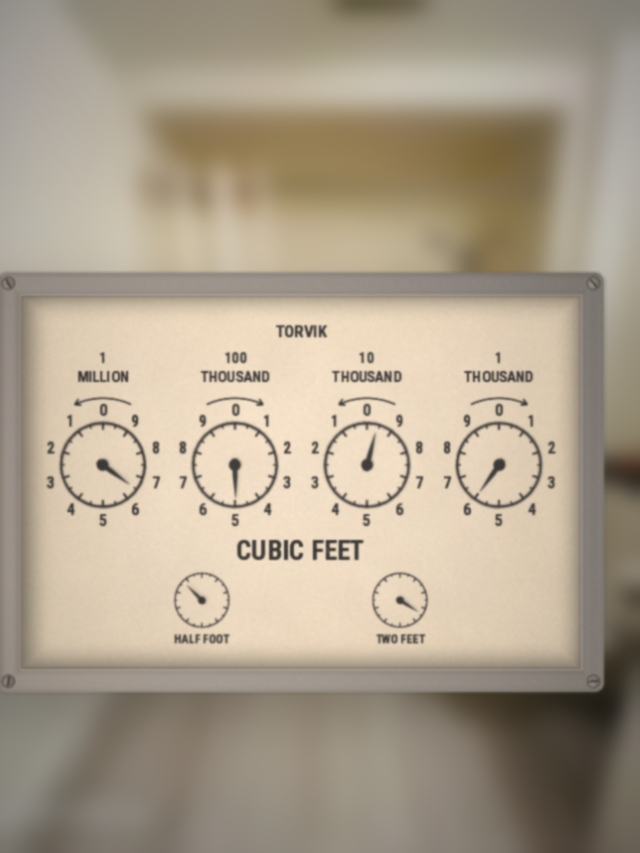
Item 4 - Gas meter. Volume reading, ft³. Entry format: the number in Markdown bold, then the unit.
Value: **649600** ft³
